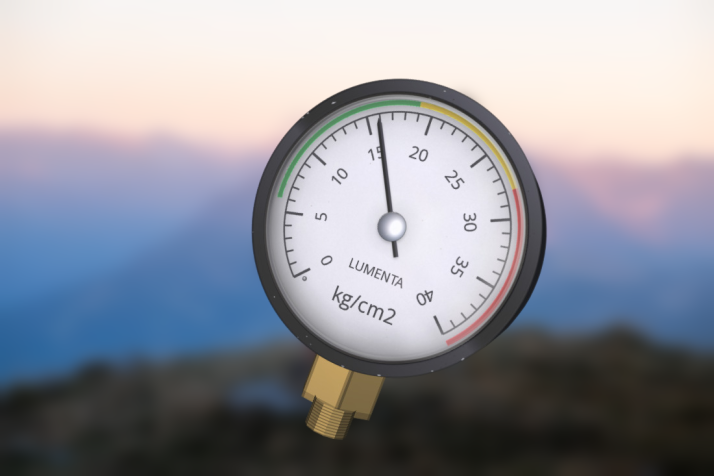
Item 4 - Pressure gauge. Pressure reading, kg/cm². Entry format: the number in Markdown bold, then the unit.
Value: **16** kg/cm²
